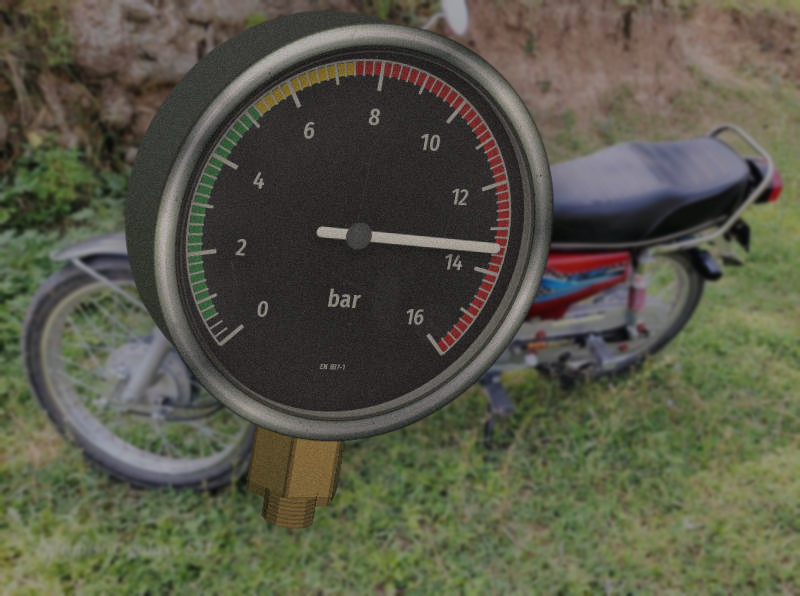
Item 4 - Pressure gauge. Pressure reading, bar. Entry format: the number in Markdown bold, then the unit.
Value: **13.4** bar
